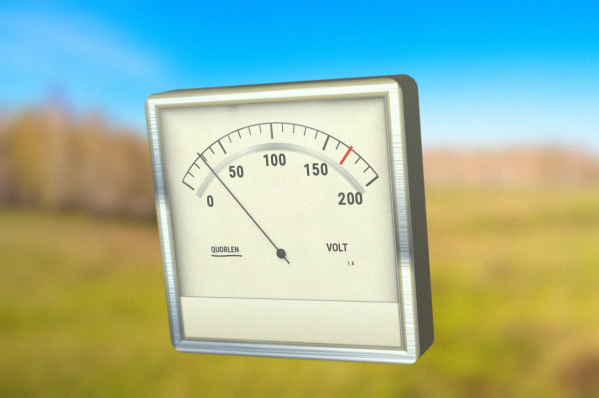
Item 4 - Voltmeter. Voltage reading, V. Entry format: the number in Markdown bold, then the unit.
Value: **30** V
